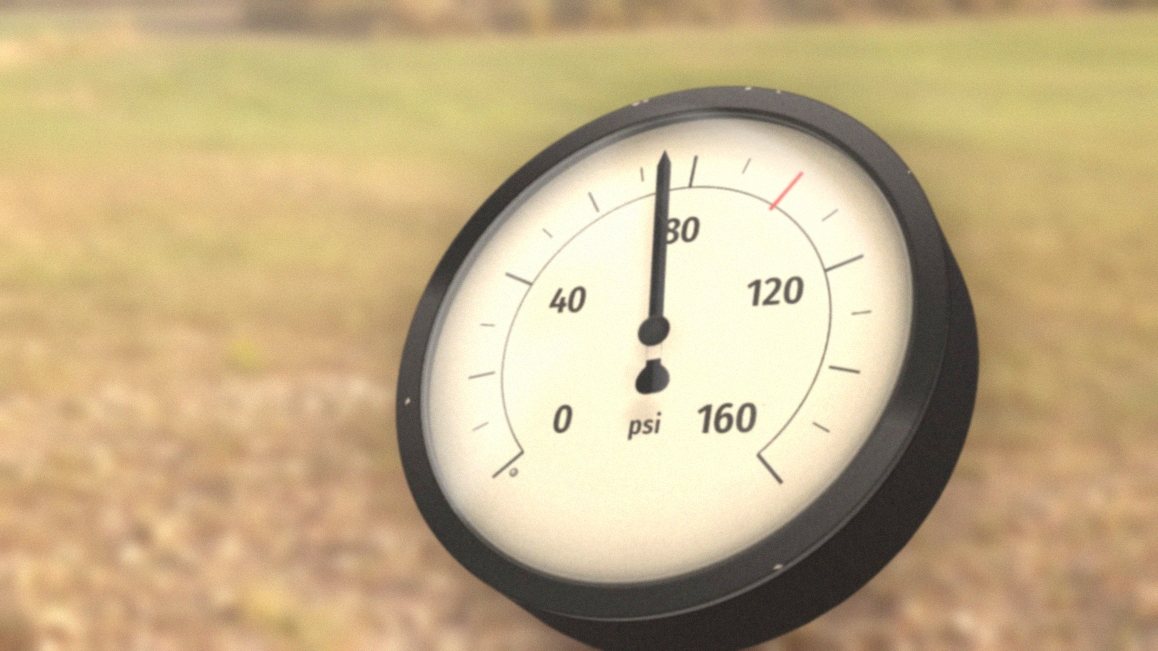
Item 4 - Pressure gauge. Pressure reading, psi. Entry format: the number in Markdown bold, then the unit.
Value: **75** psi
